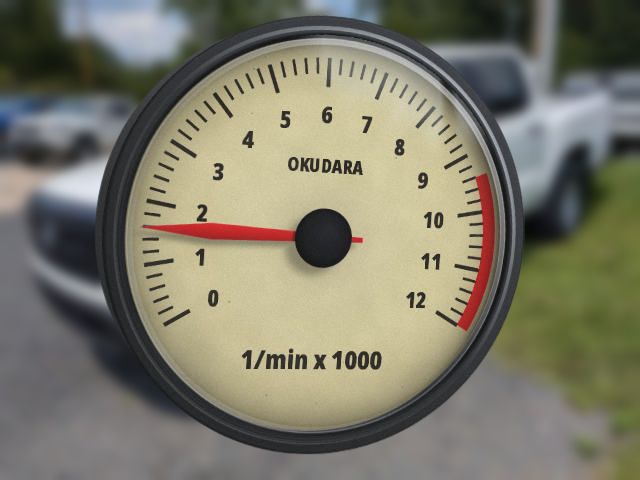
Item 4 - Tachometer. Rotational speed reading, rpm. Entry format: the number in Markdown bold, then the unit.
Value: **1600** rpm
